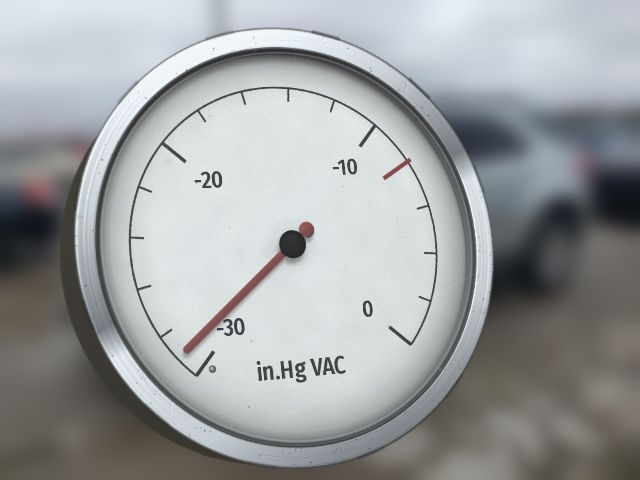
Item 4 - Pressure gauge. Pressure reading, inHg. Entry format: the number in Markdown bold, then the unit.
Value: **-29** inHg
